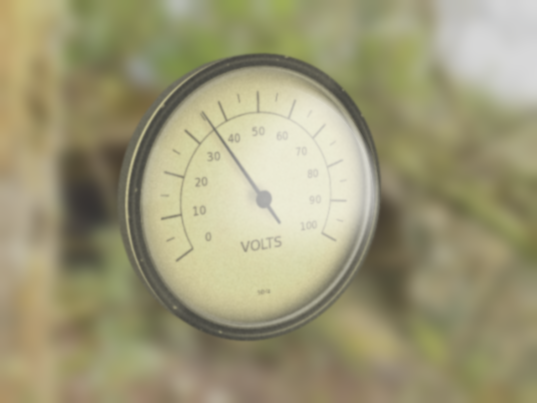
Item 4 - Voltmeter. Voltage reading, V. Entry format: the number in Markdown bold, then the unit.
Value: **35** V
